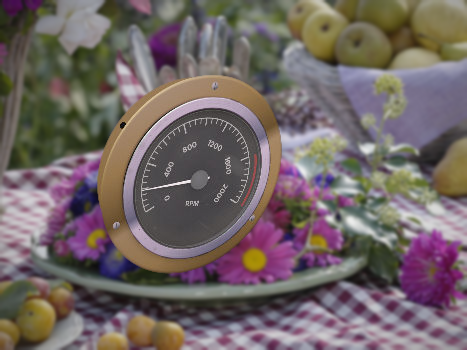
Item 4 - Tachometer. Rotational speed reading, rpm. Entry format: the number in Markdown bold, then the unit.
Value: **200** rpm
